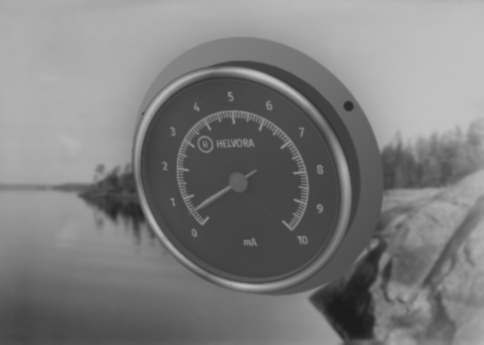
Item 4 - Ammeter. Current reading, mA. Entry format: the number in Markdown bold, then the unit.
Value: **0.5** mA
